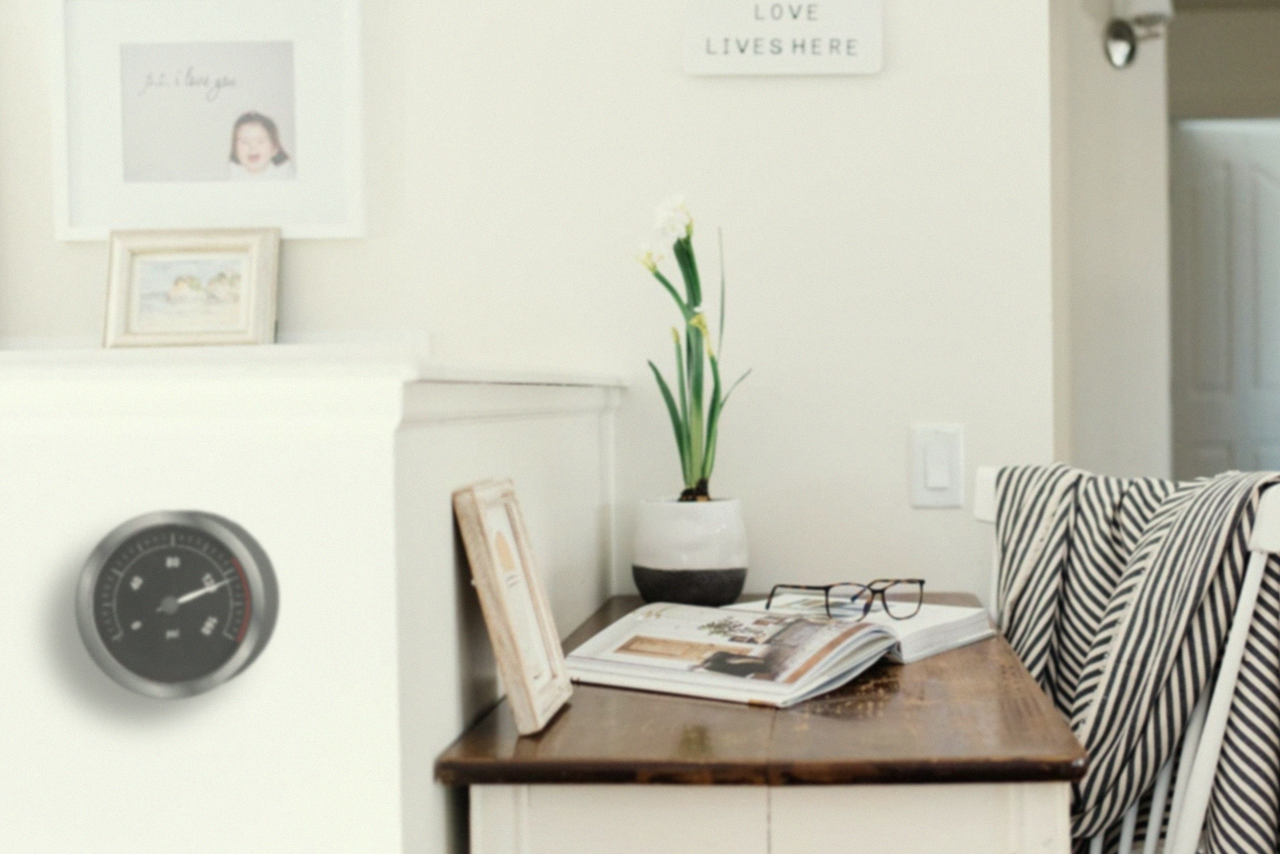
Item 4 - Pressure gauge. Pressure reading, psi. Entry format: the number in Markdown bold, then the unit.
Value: **125** psi
